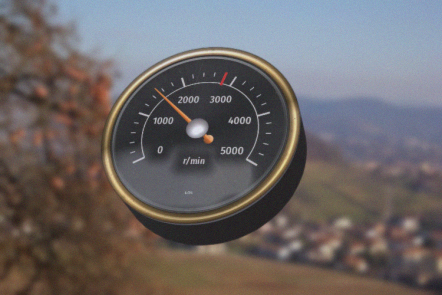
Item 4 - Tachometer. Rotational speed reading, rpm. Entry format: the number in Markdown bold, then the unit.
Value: **1500** rpm
